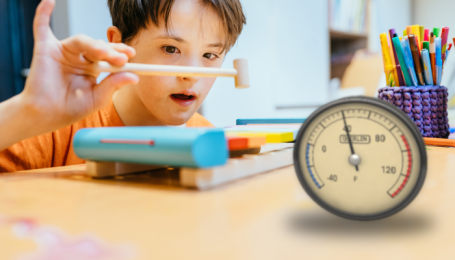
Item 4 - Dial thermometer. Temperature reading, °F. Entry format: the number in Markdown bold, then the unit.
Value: **40** °F
